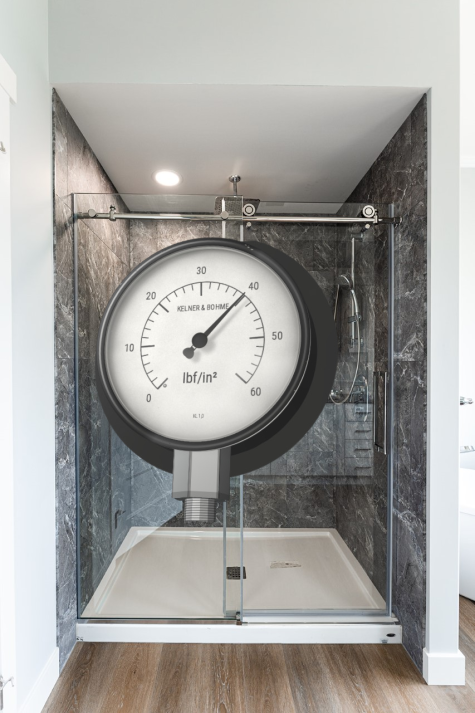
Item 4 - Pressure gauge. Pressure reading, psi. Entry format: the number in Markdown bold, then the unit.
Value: **40** psi
